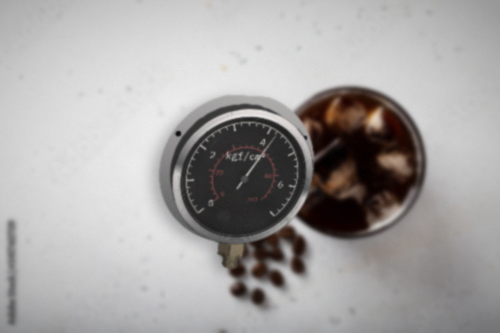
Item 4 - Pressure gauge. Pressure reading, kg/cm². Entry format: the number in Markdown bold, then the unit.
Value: **4.2** kg/cm²
